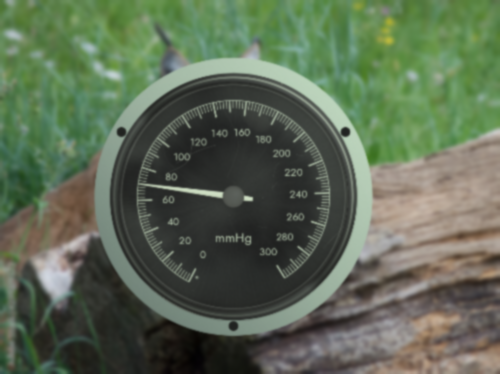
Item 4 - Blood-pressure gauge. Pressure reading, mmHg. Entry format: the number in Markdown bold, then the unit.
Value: **70** mmHg
